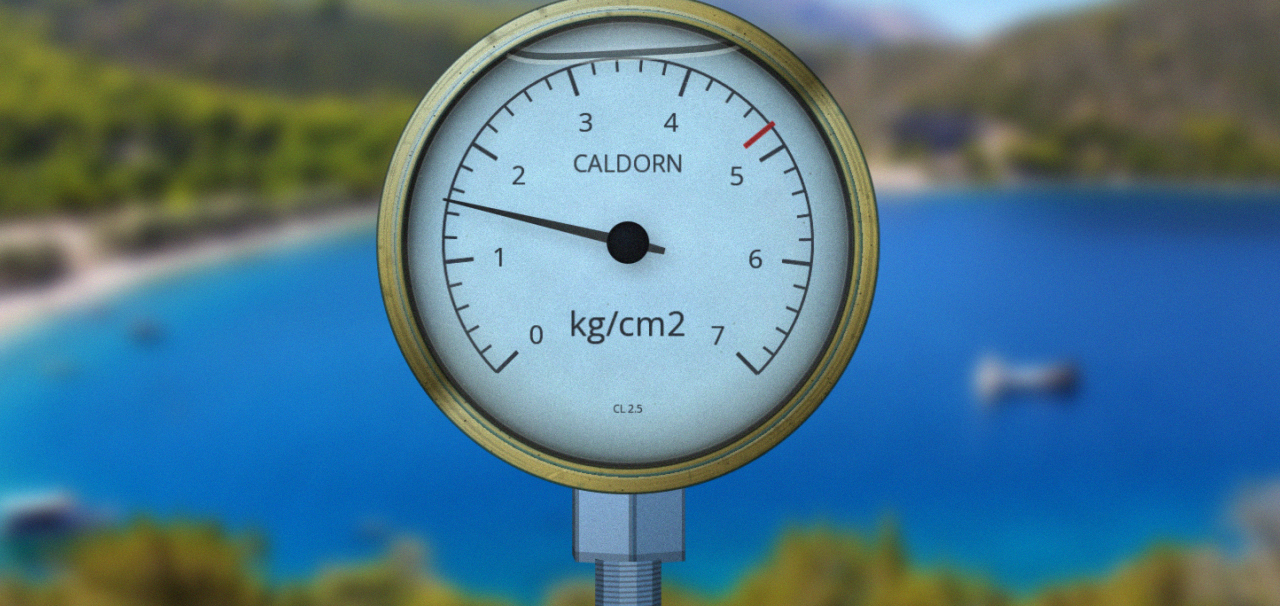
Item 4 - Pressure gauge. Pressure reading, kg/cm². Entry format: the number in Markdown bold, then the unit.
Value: **1.5** kg/cm²
